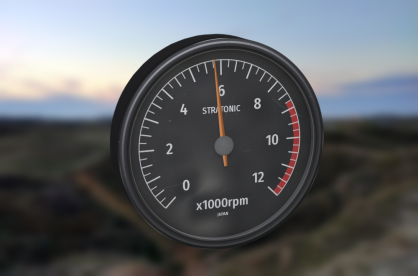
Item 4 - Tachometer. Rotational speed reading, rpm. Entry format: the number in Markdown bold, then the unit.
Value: **5750** rpm
